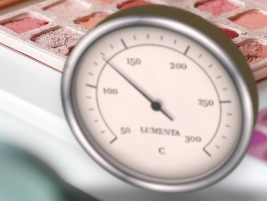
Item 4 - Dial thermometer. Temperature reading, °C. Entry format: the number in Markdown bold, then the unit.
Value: **130** °C
